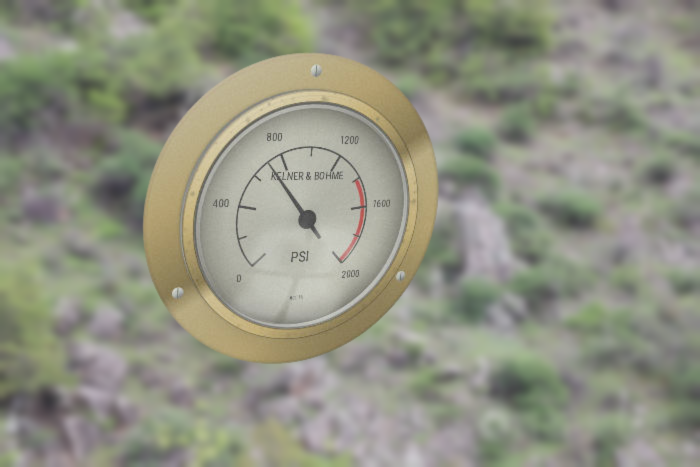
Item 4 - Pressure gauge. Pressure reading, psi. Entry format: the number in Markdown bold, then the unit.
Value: **700** psi
